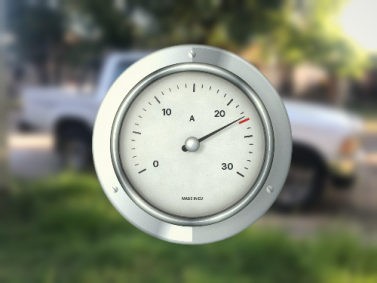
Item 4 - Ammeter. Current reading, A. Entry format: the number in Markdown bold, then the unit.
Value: **22.5** A
